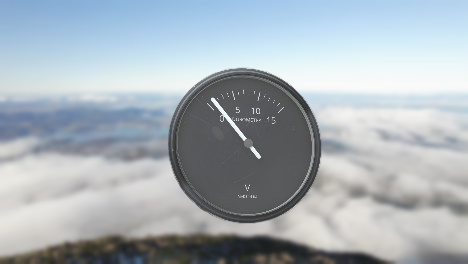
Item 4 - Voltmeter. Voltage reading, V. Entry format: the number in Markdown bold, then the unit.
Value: **1** V
